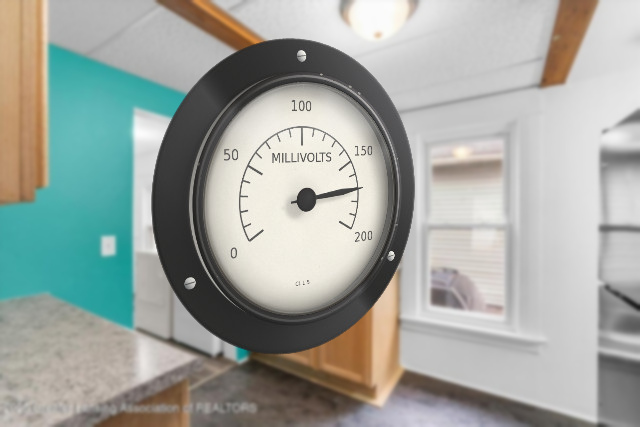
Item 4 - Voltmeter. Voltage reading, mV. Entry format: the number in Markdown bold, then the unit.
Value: **170** mV
